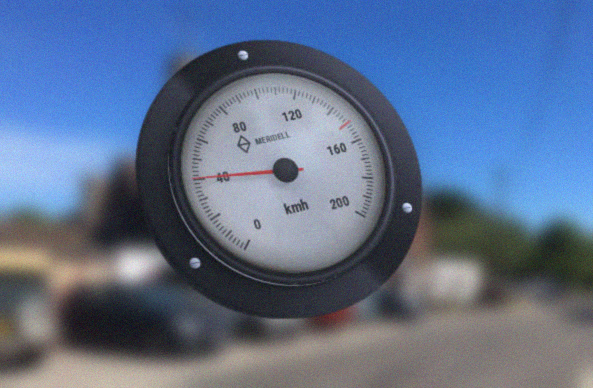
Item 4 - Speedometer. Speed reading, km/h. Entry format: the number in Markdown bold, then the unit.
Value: **40** km/h
